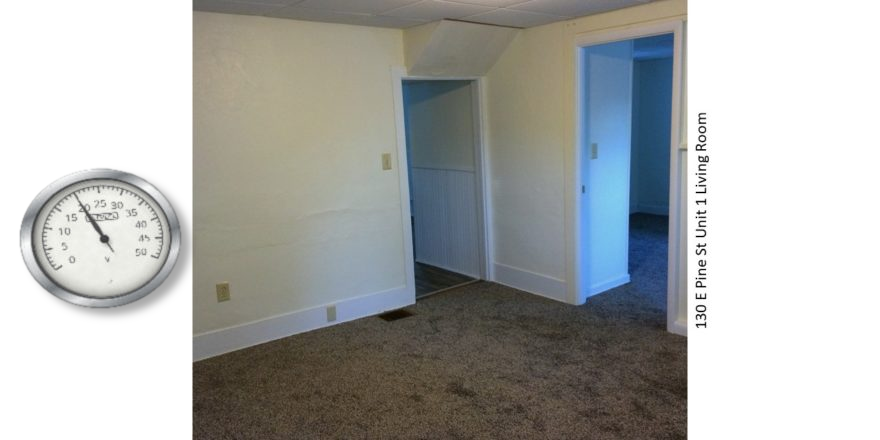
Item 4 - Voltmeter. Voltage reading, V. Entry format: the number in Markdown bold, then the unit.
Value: **20** V
